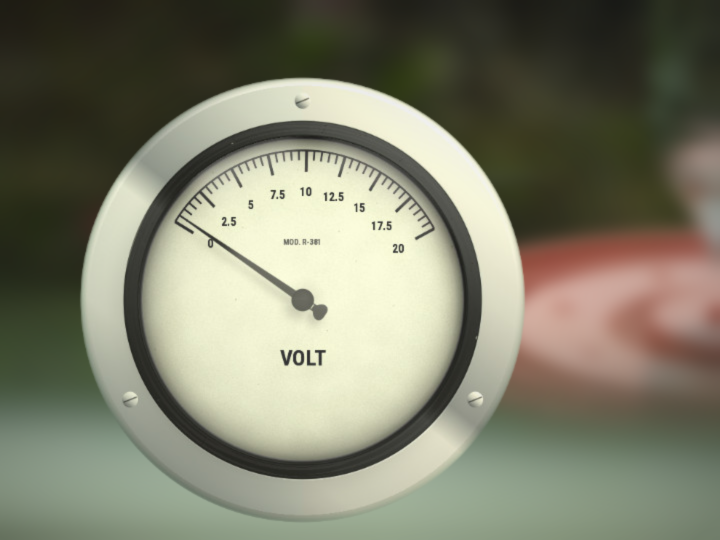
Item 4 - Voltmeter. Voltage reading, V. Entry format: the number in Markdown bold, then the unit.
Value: **0.5** V
